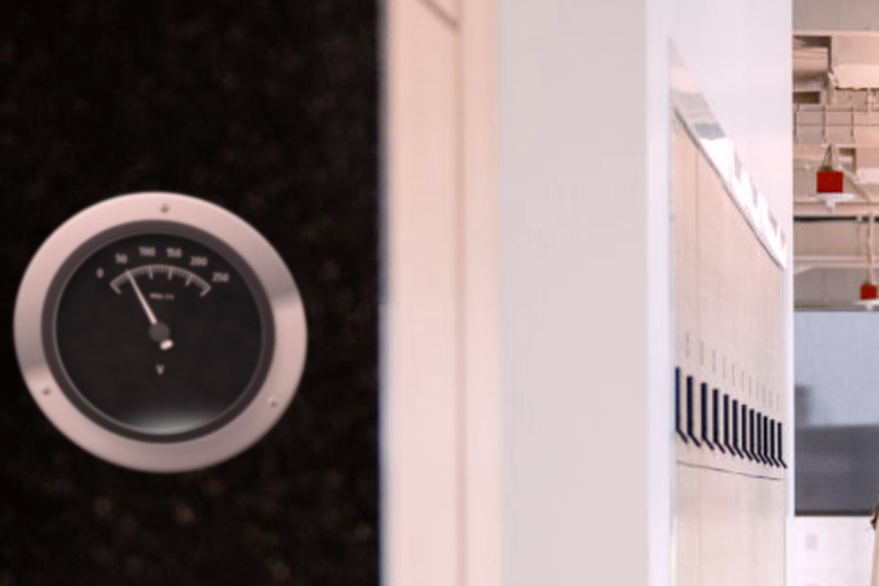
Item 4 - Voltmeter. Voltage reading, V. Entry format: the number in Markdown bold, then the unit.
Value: **50** V
